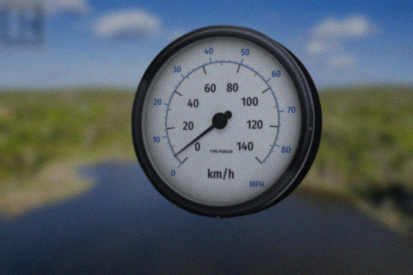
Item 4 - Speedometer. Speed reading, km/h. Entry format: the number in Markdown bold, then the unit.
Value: **5** km/h
